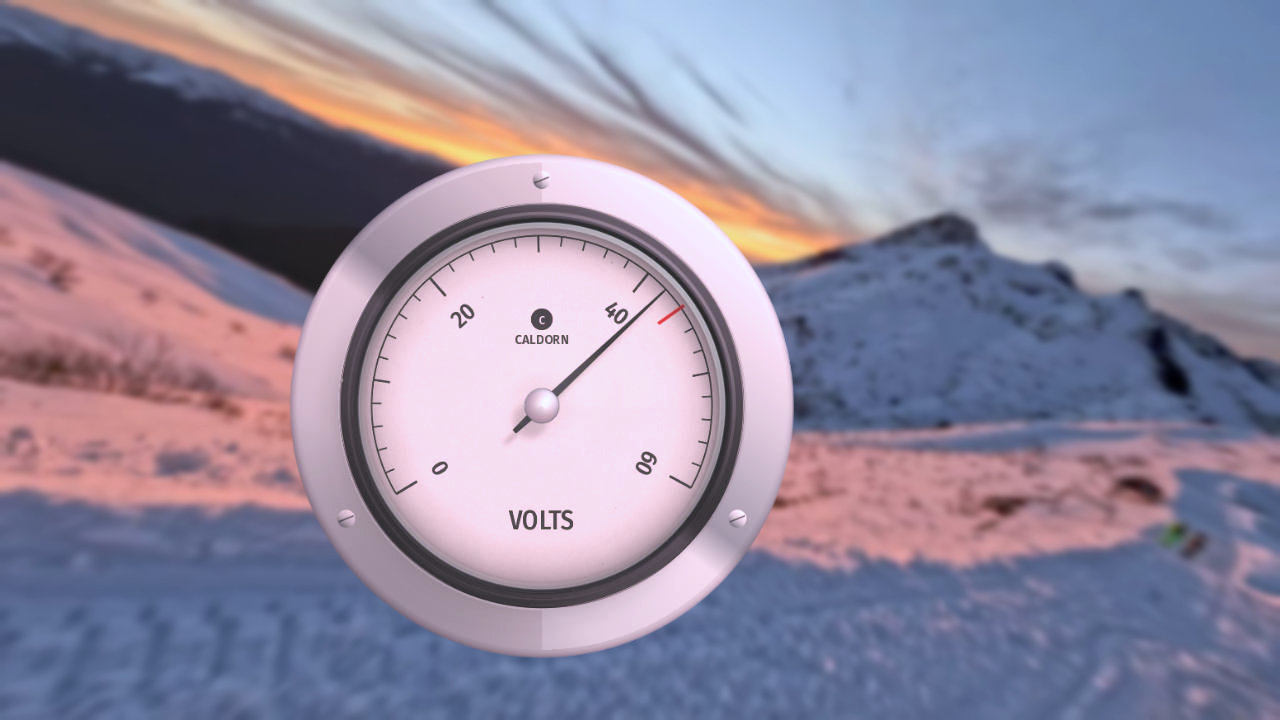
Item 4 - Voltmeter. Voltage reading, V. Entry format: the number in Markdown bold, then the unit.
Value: **42** V
